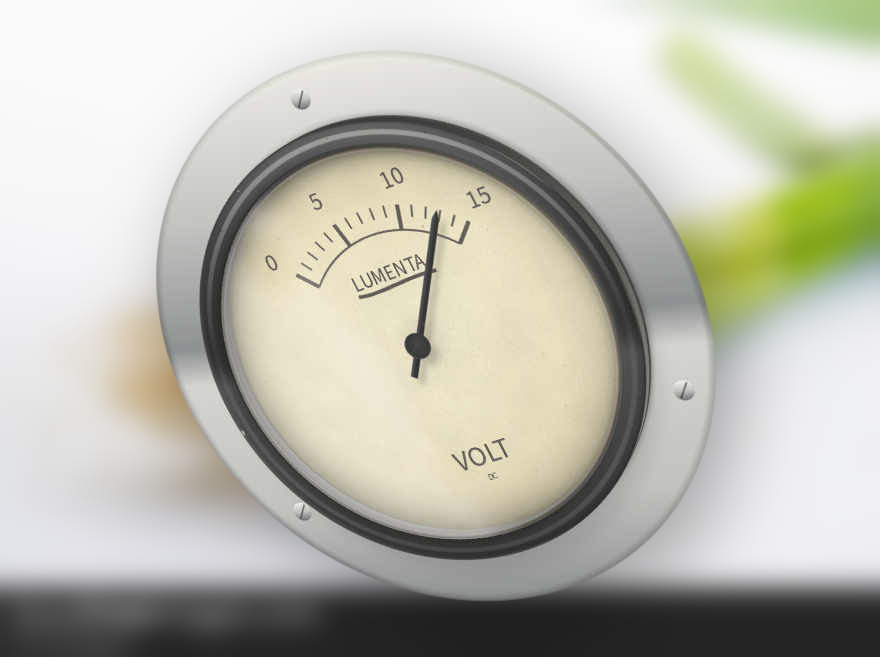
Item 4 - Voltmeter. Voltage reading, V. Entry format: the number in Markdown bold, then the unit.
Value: **13** V
